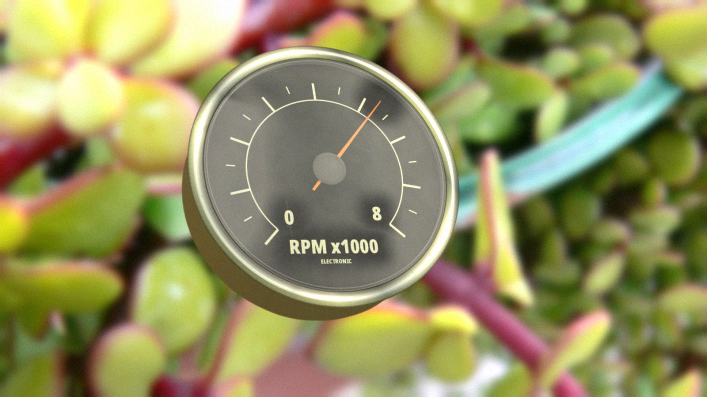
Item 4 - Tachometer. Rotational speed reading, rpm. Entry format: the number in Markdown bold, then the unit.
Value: **5250** rpm
